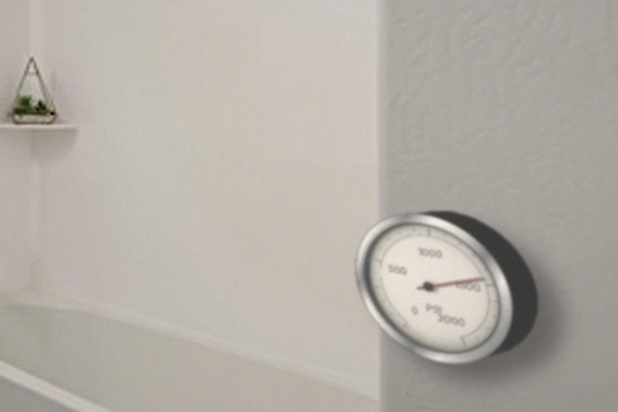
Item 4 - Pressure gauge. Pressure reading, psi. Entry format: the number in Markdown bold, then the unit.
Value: **1450** psi
